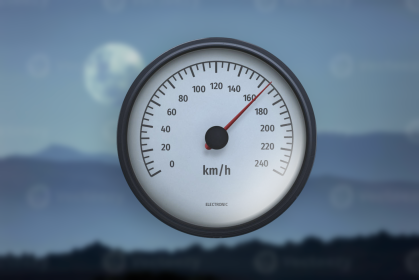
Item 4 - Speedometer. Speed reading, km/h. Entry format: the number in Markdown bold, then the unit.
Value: **165** km/h
